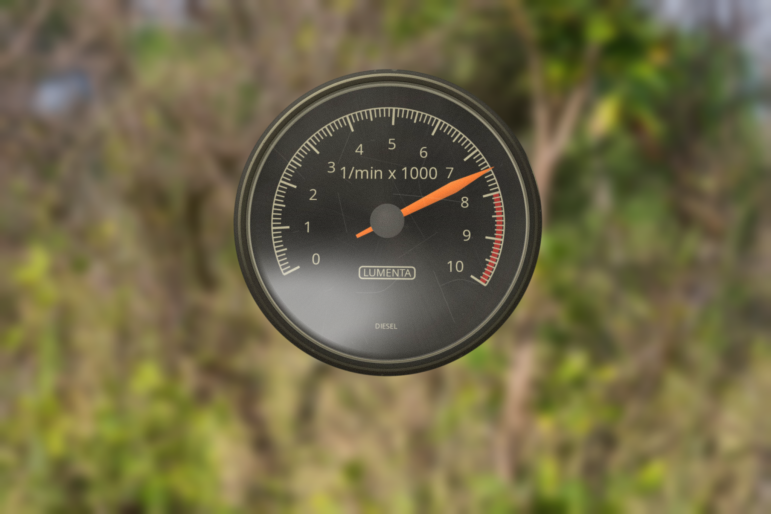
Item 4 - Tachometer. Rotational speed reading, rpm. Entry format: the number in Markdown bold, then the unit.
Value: **7500** rpm
